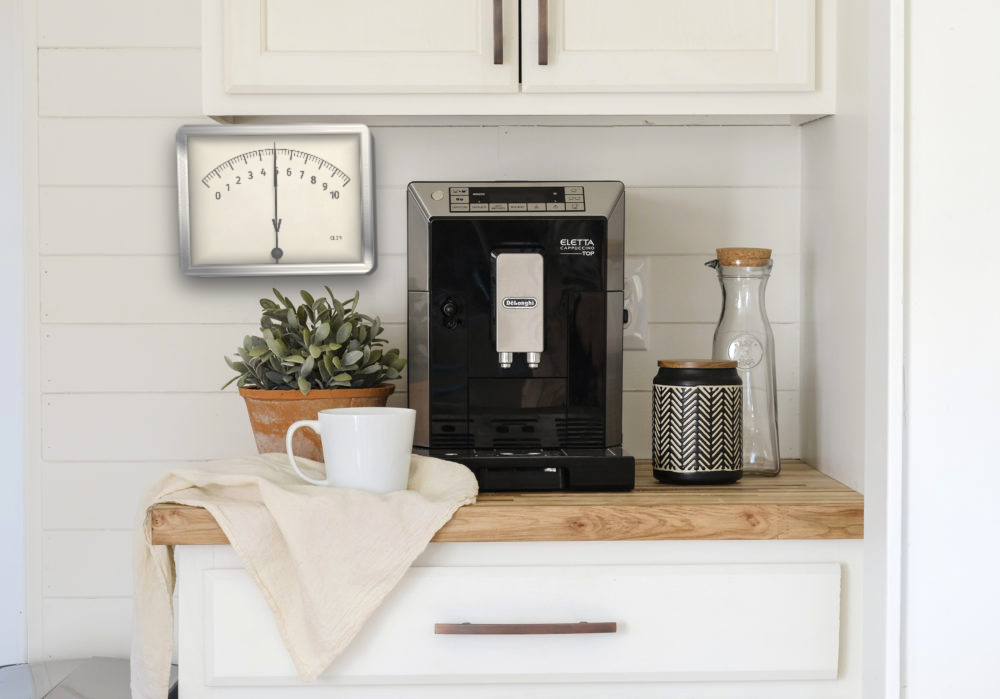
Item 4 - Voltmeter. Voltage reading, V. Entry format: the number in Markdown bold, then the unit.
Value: **5** V
